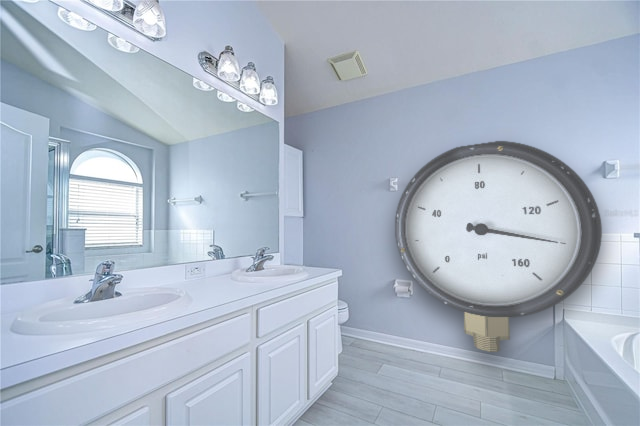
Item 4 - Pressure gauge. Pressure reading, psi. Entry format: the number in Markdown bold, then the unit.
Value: **140** psi
